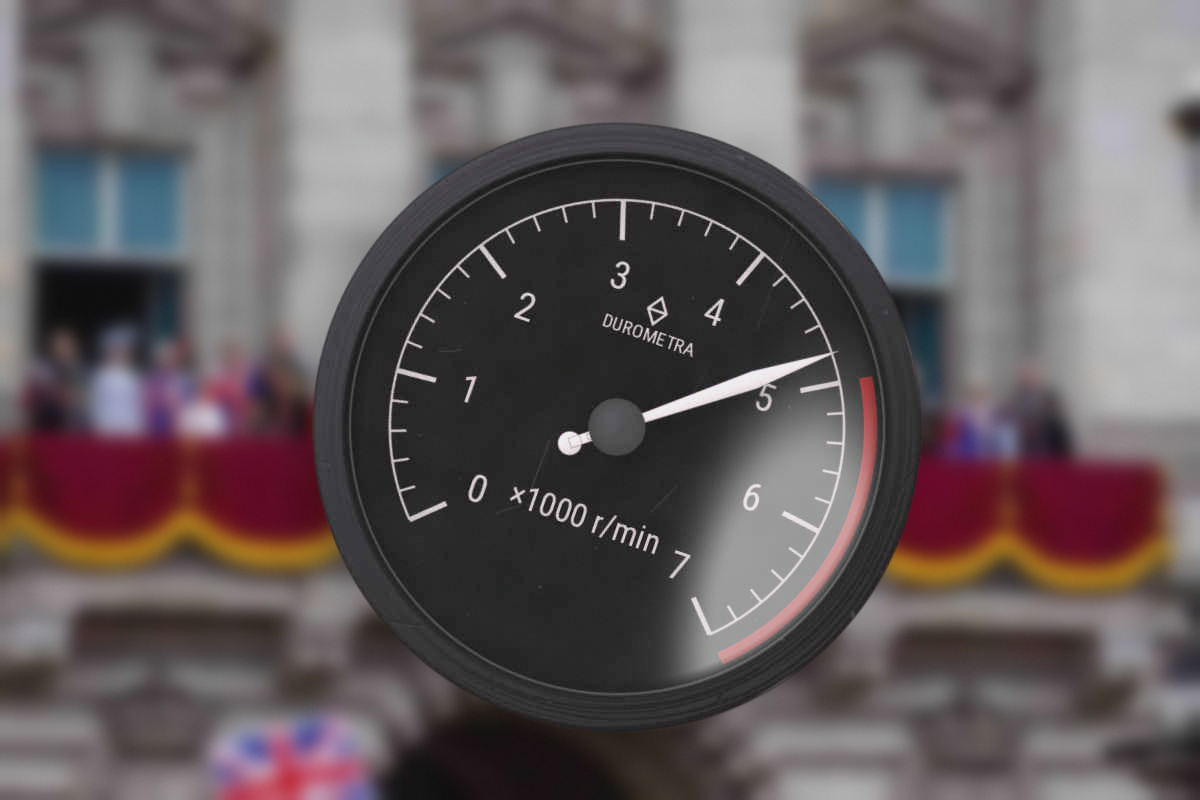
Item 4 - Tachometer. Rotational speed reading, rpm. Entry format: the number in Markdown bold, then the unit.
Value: **4800** rpm
